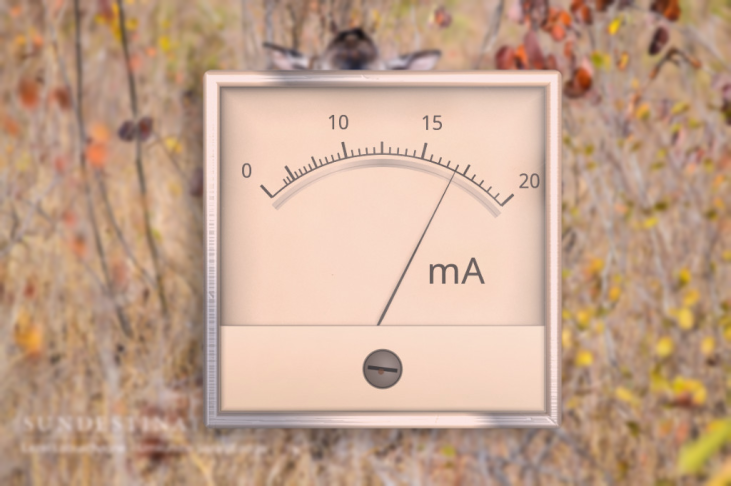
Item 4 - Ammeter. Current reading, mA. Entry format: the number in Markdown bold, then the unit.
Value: **17** mA
